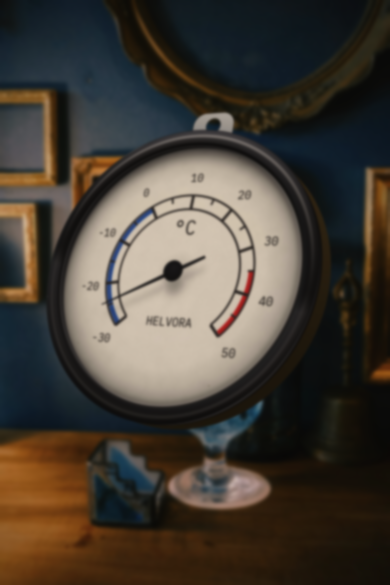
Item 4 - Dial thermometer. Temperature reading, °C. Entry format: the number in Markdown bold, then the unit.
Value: **-25** °C
